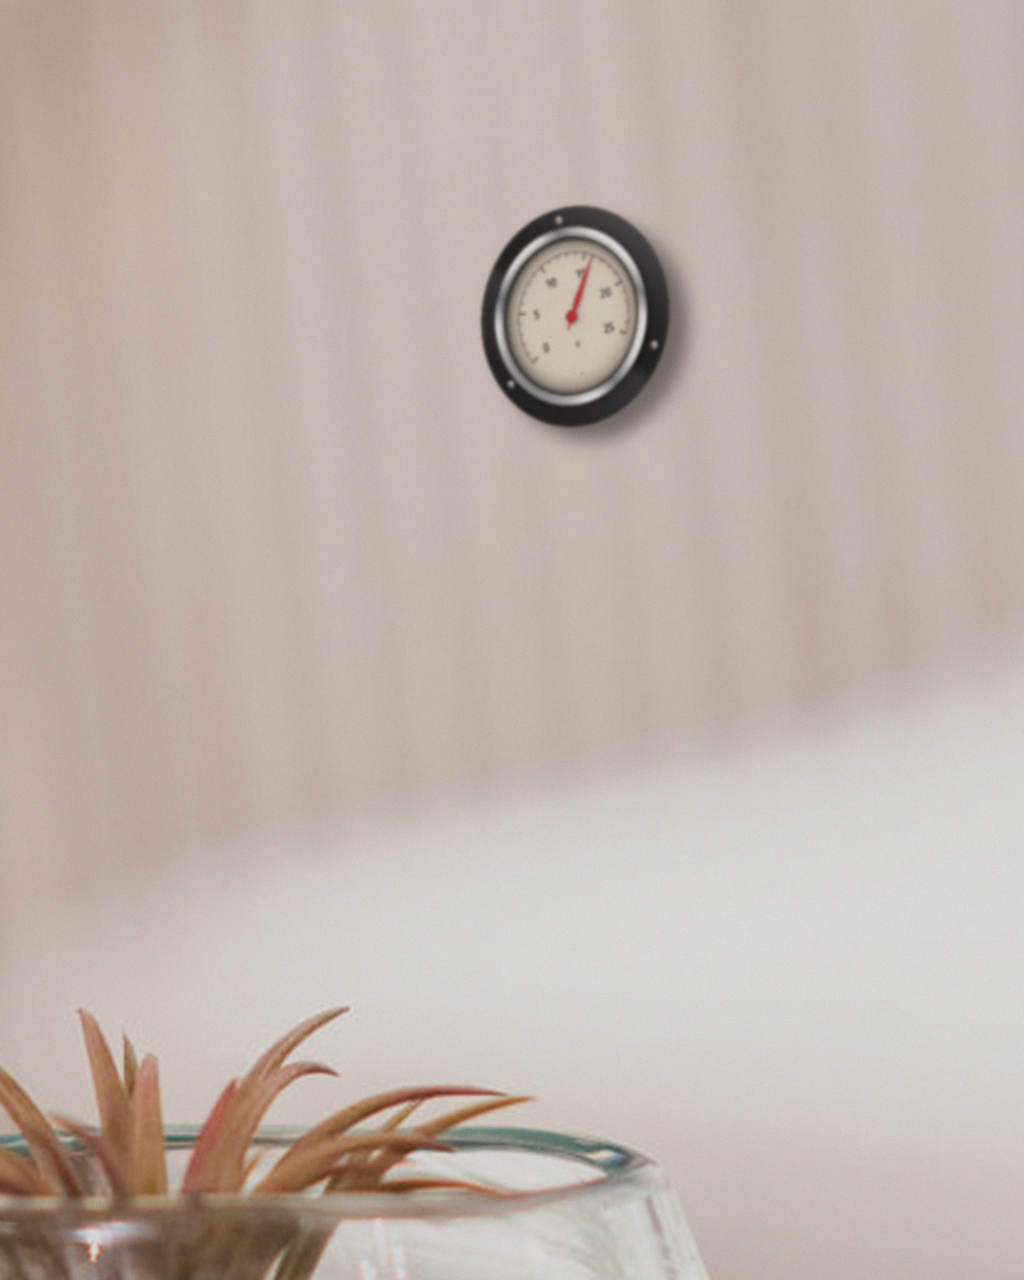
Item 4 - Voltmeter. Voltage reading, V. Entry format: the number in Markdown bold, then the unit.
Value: **16** V
